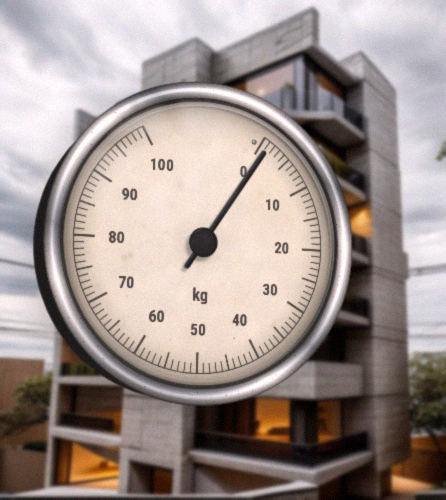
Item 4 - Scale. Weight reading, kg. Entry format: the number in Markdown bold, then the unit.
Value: **1** kg
